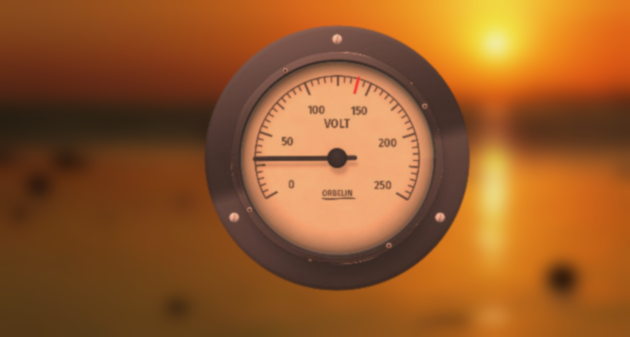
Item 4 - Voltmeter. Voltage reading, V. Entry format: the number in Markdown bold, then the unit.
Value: **30** V
